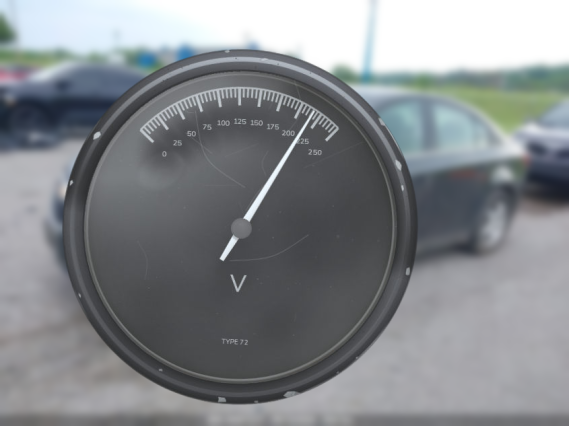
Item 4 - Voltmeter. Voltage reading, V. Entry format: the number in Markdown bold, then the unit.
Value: **215** V
